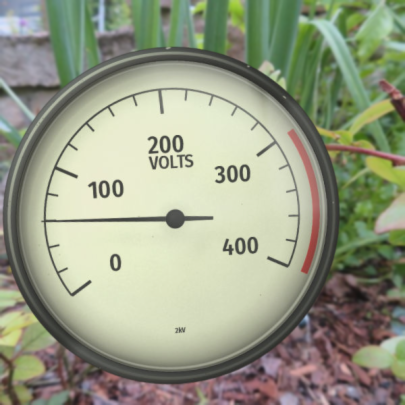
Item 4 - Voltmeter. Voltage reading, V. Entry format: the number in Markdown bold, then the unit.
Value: **60** V
